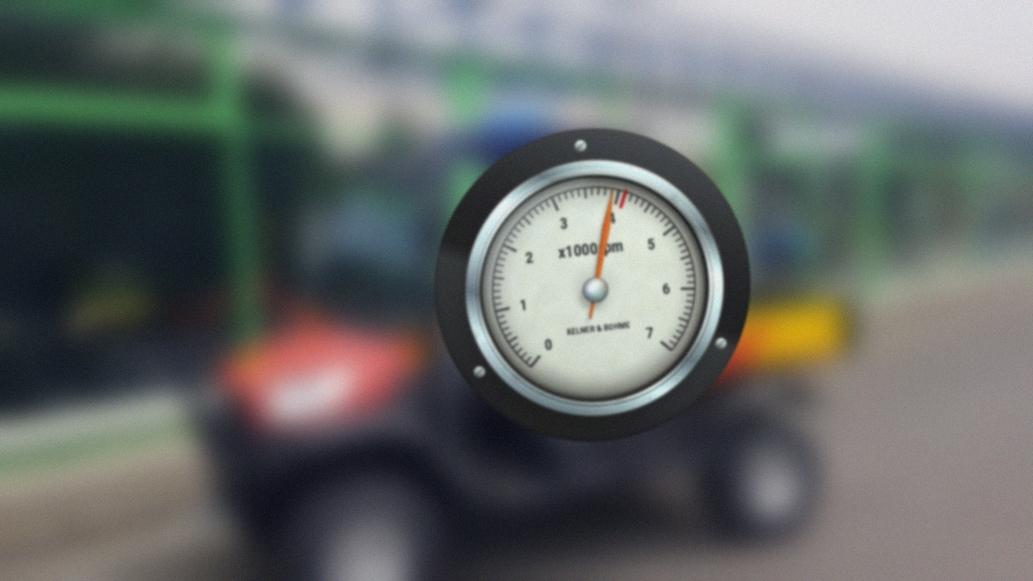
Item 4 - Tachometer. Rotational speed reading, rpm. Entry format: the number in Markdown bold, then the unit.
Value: **3900** rpm
